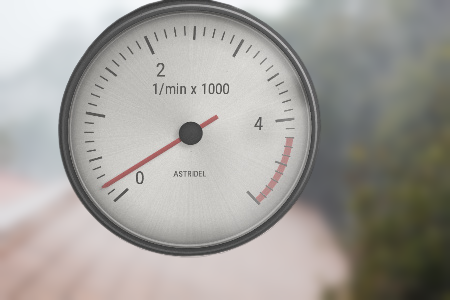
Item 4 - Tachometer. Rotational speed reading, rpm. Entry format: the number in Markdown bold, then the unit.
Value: **200** rpm
